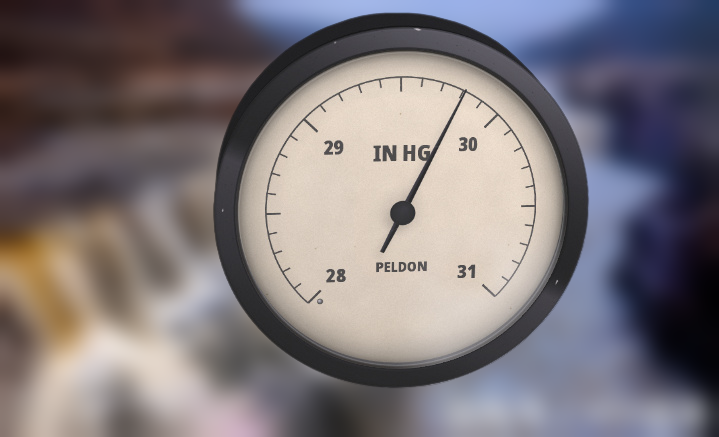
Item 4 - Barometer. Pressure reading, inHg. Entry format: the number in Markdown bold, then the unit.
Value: **29.8** inHg
